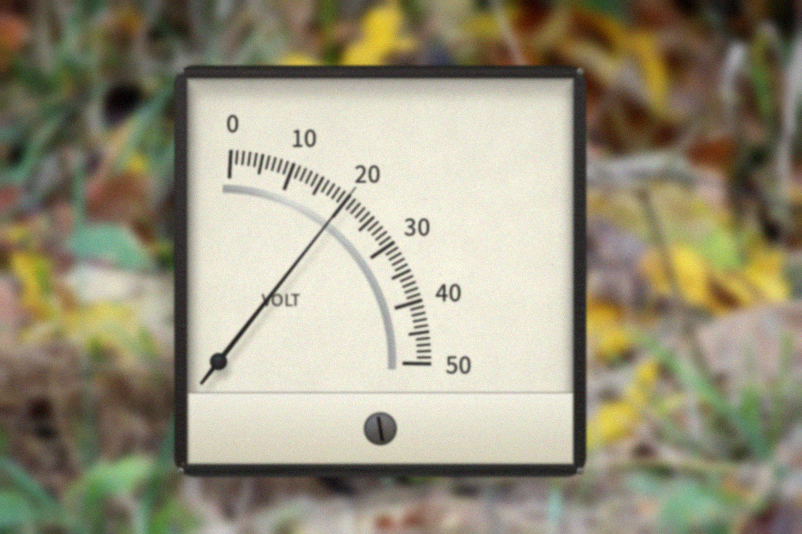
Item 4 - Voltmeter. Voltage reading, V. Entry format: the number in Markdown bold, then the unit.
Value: **20** V
